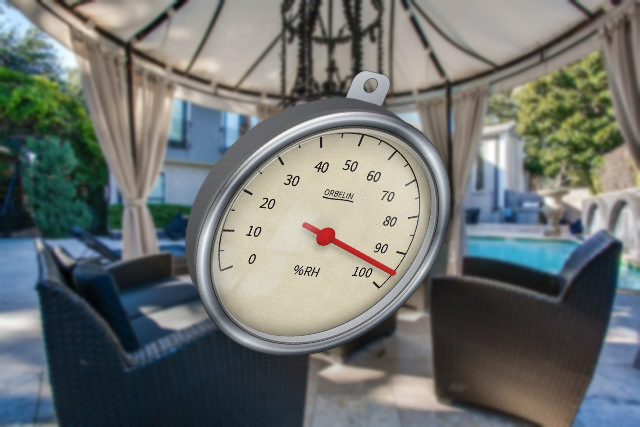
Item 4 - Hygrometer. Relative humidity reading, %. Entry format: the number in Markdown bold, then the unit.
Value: **95** %
